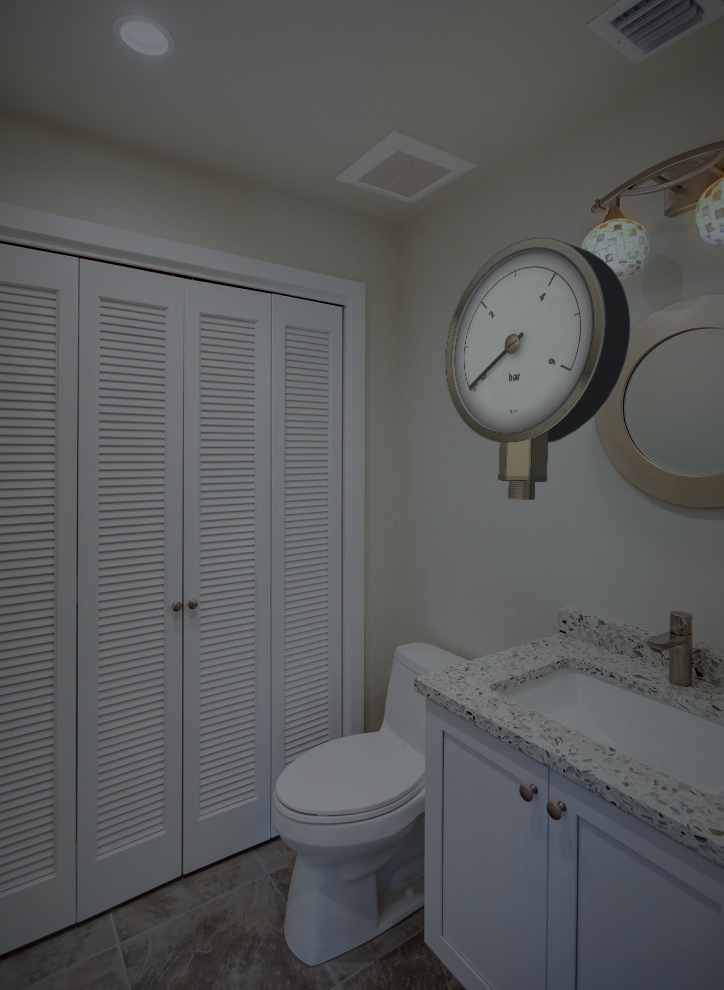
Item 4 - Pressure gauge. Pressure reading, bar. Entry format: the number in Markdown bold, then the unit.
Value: **0** bar
